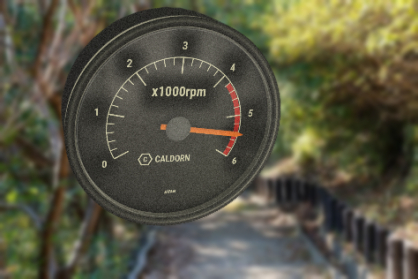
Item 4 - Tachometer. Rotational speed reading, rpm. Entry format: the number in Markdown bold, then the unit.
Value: **5400** rpm
